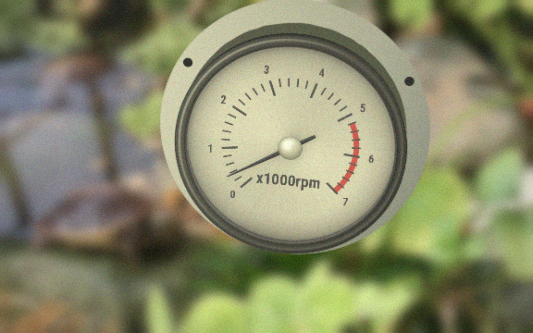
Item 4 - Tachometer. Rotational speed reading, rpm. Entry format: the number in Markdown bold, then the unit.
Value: **400** rpm
